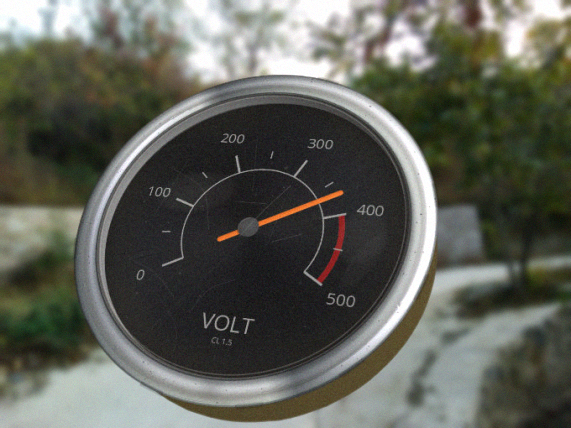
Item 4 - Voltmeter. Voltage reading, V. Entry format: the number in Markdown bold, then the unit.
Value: **375** V
